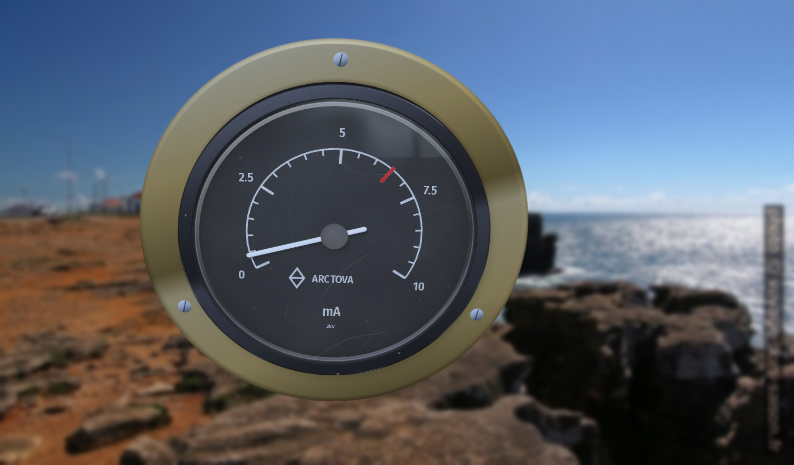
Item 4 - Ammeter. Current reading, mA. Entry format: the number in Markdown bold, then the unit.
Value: **0.5** mA
